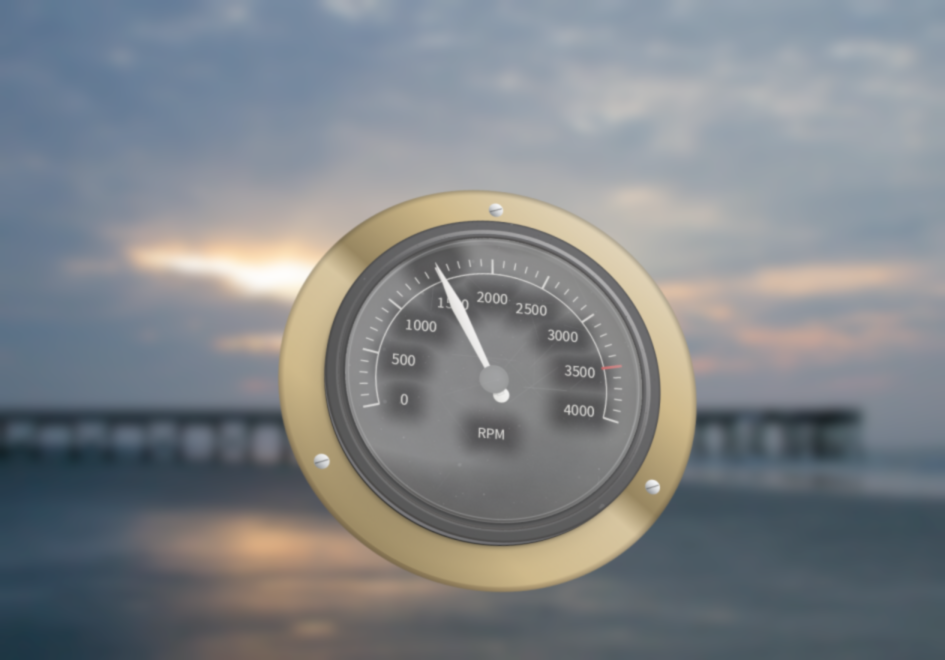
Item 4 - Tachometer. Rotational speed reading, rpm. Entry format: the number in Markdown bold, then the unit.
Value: **1500** rpm
